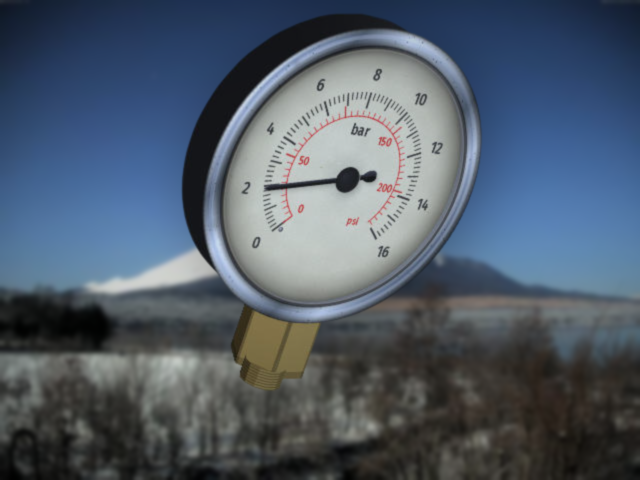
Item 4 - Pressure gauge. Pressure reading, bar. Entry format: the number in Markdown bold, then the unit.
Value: **2** bar
